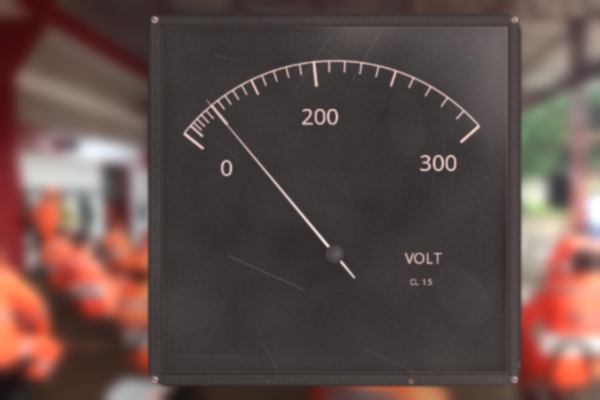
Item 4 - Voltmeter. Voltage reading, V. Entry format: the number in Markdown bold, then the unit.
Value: **100** V
